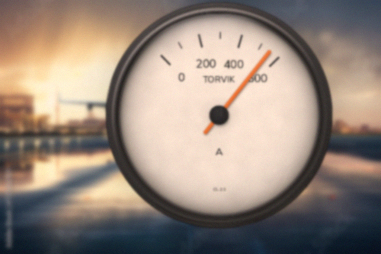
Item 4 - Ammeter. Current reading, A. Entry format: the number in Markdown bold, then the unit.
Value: **550** A
